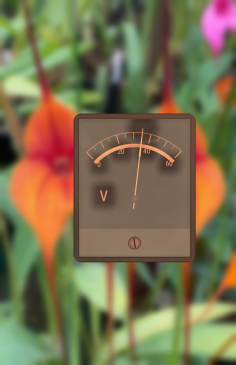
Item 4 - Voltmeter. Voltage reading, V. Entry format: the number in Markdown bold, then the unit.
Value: **35** V
